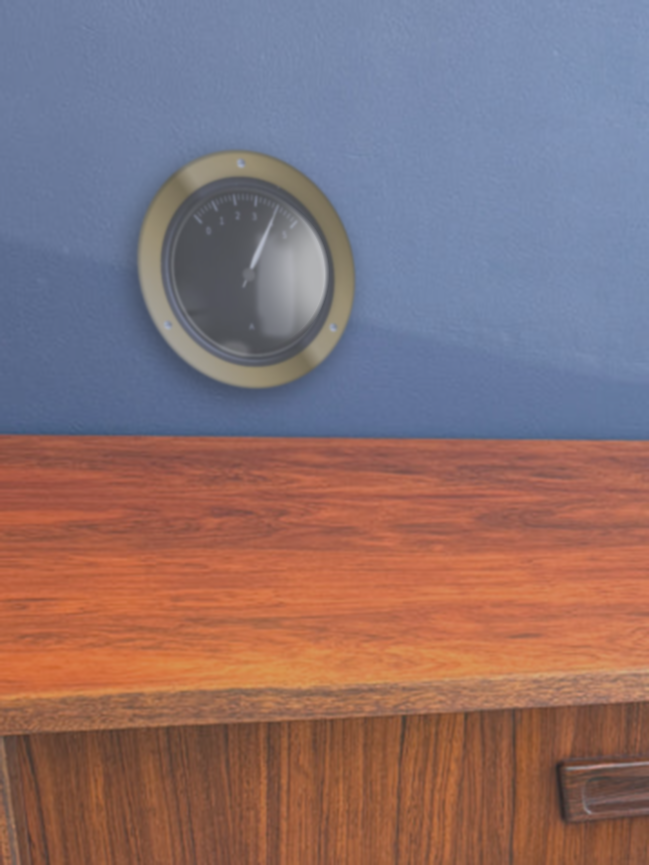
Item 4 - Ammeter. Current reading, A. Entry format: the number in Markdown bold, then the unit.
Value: **4** A
